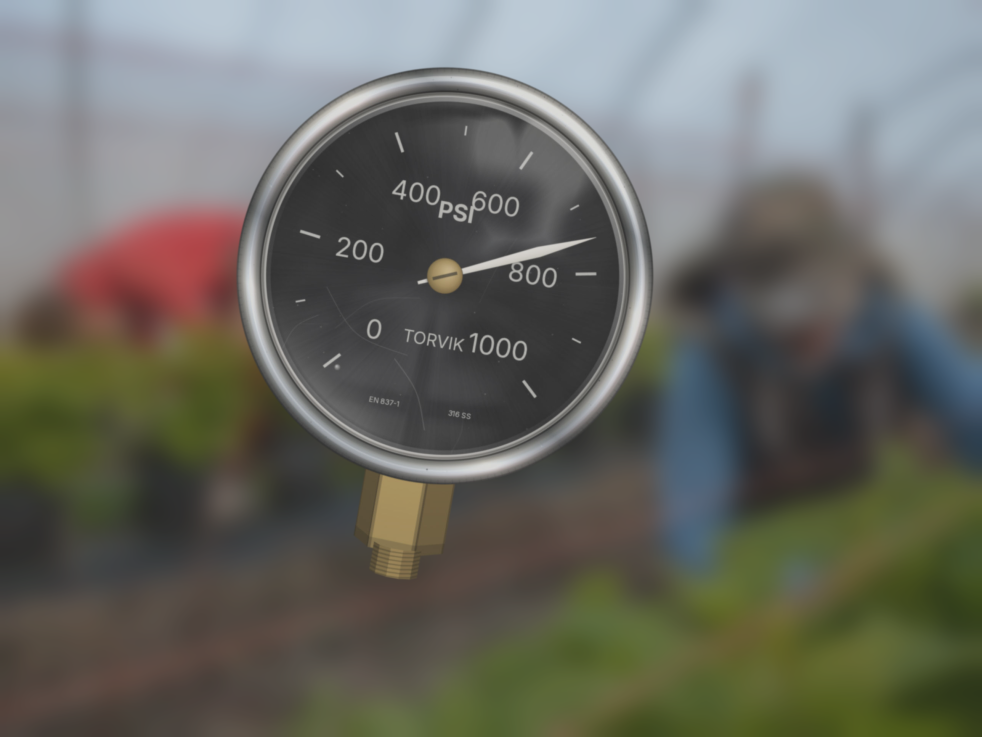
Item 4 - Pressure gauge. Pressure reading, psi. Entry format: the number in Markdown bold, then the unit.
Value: **750** psi
